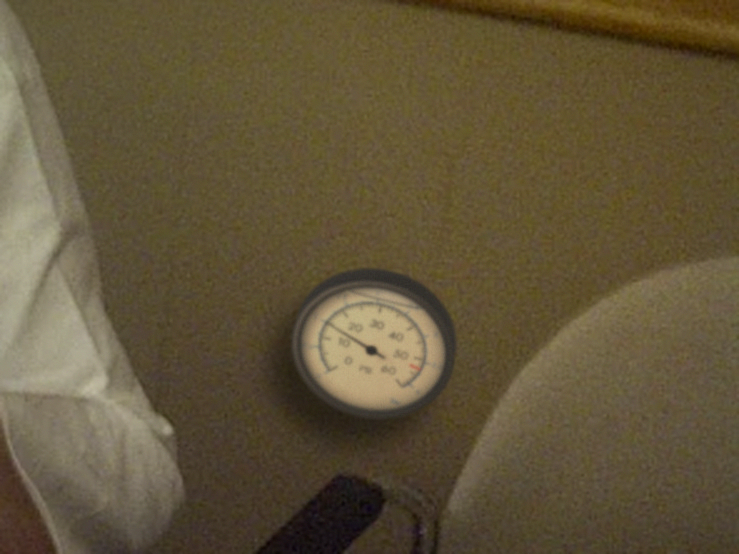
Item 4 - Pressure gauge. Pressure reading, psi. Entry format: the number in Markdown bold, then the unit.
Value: **15** psi
